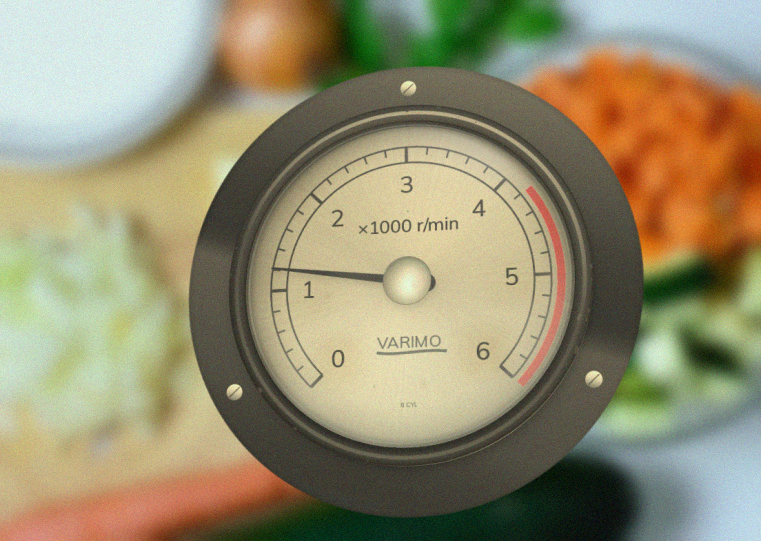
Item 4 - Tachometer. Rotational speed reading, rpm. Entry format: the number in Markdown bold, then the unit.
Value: **1200** rpm
